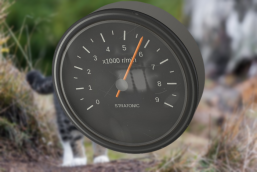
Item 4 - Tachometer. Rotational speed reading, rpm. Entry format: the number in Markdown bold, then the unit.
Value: **5750** rpm
